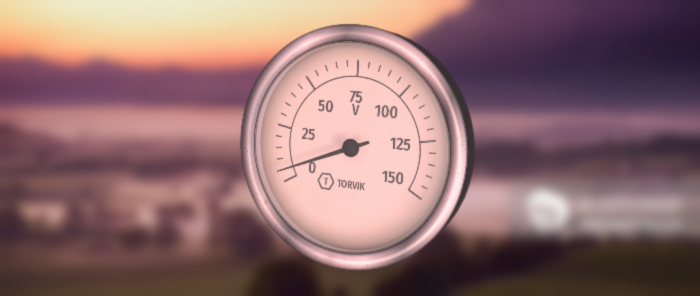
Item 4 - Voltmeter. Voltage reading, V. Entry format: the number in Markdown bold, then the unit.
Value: **5** V
